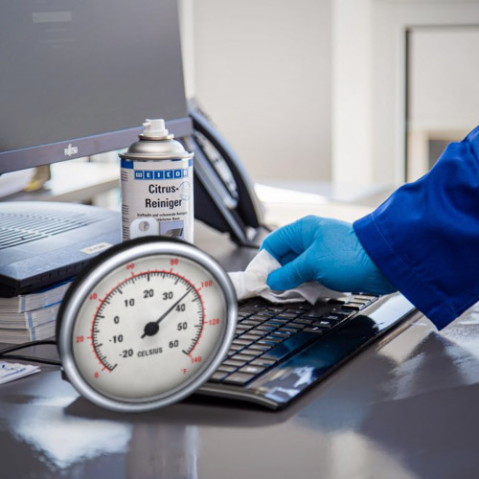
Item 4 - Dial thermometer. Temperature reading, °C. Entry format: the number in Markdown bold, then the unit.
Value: **35** °C
